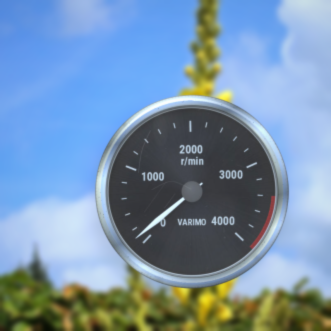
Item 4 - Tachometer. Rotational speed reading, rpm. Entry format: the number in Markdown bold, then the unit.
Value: **100** rpm
